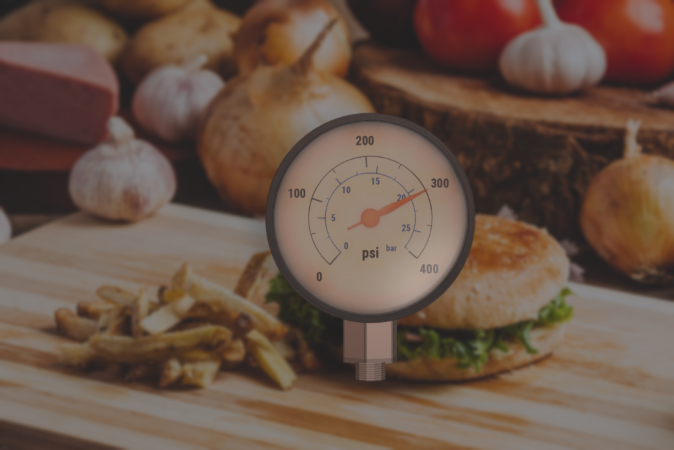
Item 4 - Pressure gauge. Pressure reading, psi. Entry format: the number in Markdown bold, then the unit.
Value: **300** psi
